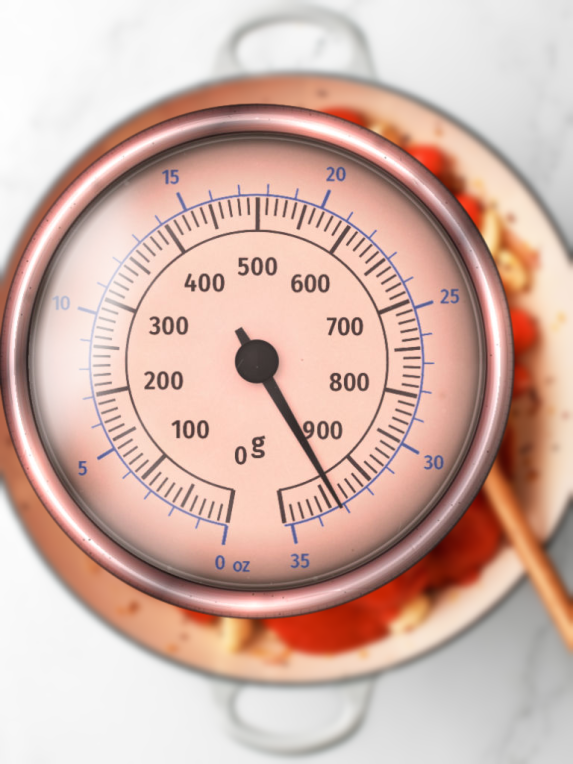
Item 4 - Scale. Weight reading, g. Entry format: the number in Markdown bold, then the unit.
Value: **940** g
